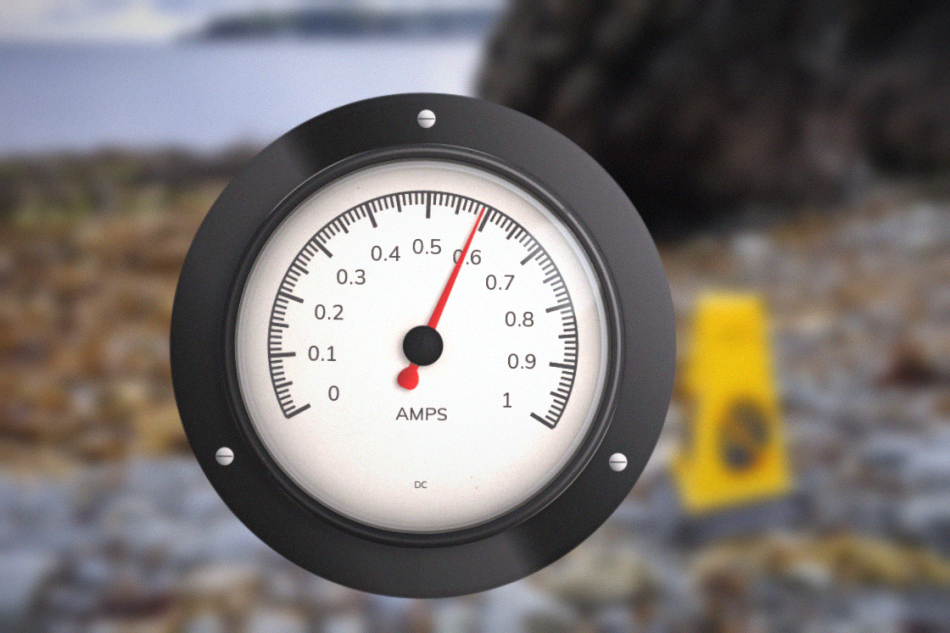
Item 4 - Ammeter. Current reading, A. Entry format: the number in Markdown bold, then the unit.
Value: **0.59** A
